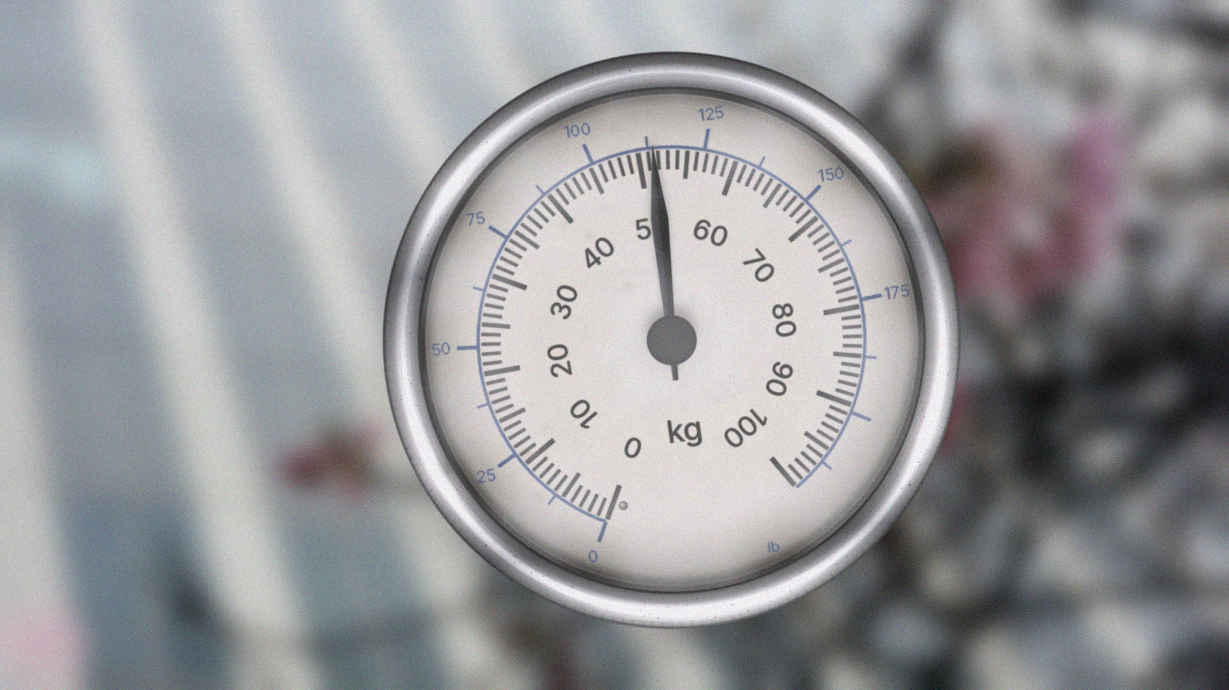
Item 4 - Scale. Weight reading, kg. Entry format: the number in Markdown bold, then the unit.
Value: **51.5** kg
